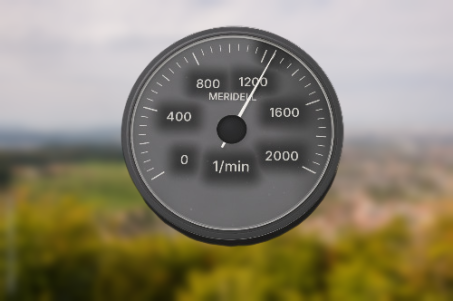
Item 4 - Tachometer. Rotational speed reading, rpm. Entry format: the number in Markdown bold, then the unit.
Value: **1250** rpm
